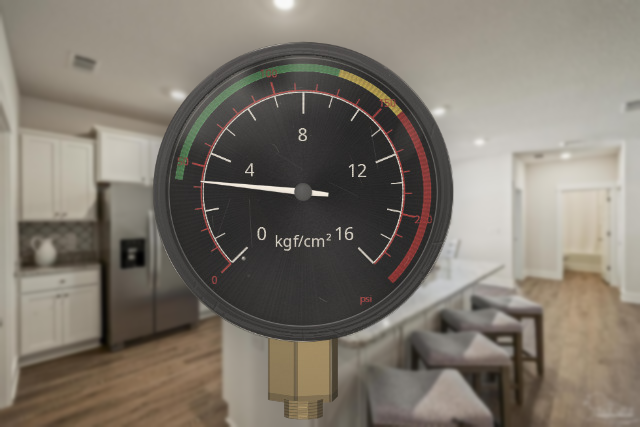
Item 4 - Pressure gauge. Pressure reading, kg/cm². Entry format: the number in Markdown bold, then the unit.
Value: **3** kg/cm²
